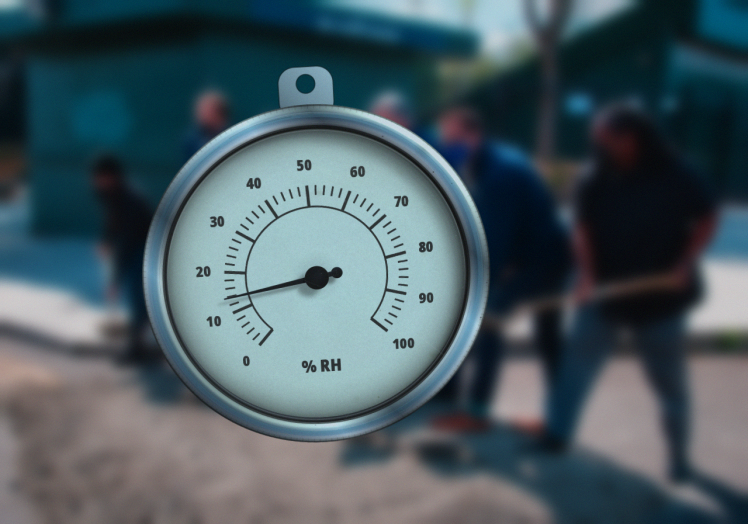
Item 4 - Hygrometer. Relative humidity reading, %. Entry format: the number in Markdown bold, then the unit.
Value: **14** %
